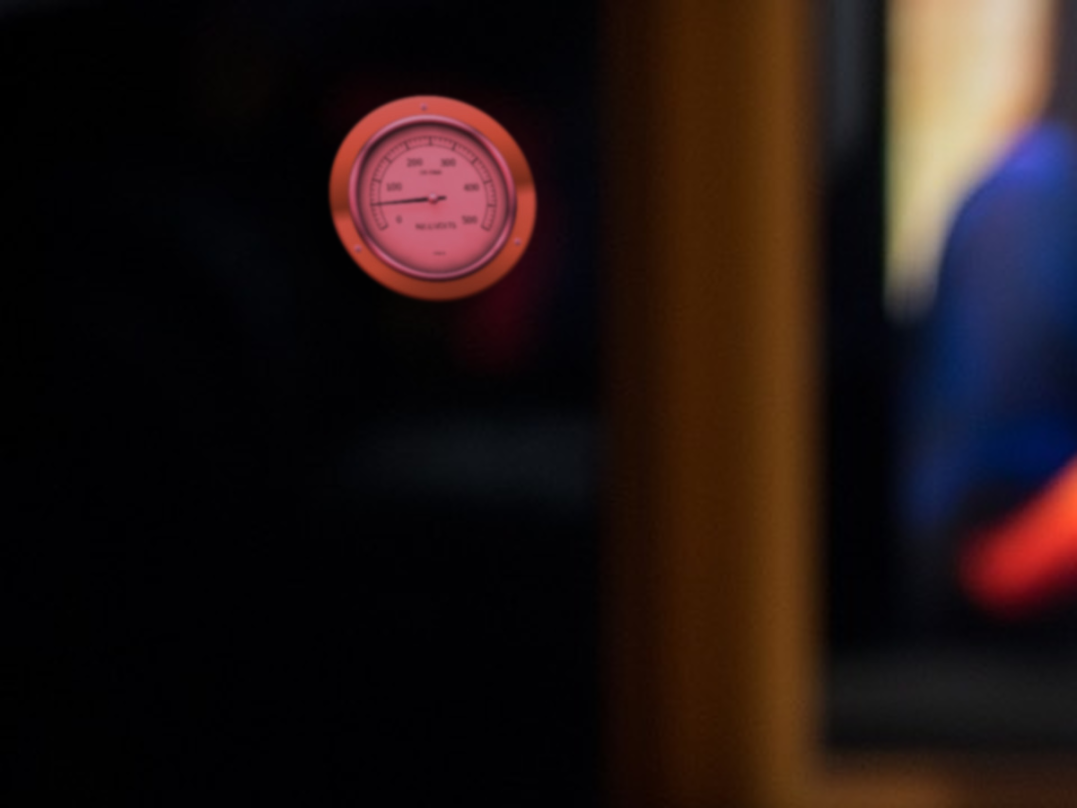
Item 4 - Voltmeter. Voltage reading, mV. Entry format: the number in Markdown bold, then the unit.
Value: **50** mV
